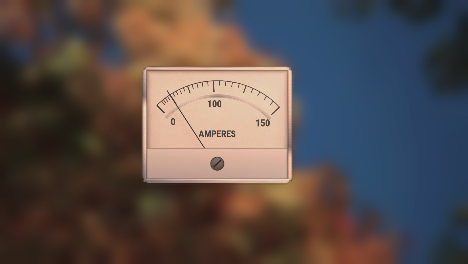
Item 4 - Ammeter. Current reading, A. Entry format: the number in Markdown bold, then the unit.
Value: **50** A
